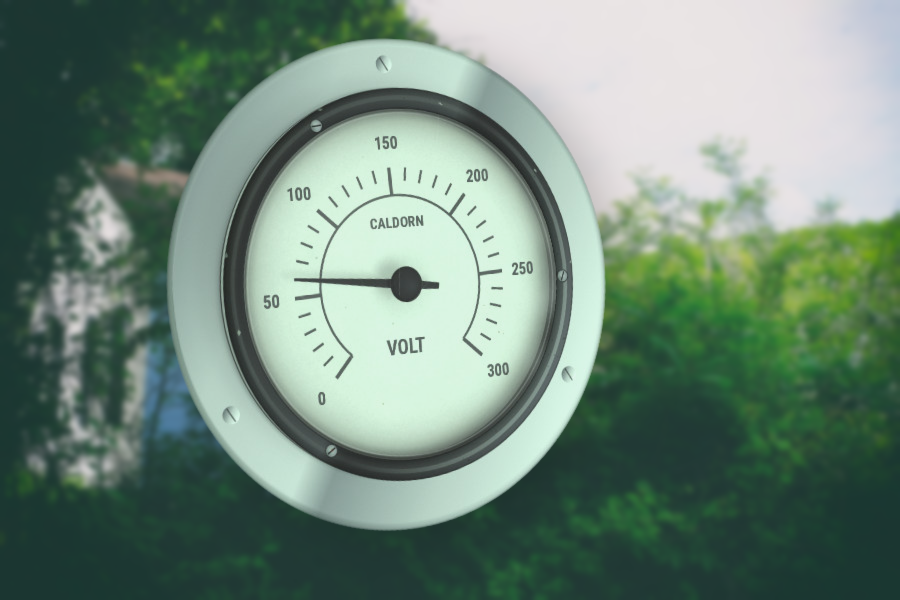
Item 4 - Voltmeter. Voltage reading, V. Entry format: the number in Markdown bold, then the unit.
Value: **60** V
